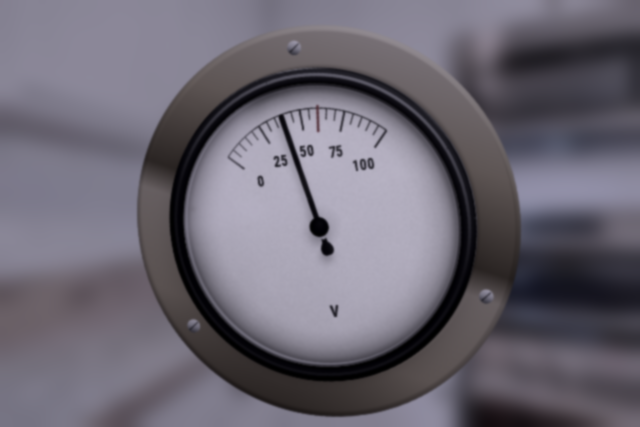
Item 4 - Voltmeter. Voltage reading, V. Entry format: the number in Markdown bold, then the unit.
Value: **40** V
